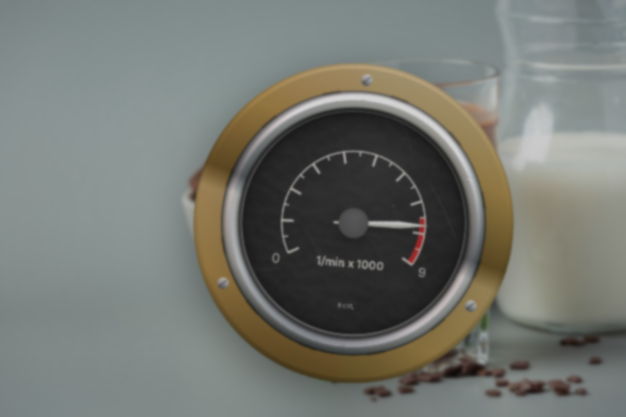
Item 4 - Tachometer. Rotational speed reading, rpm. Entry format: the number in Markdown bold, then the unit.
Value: **7750** rpm
